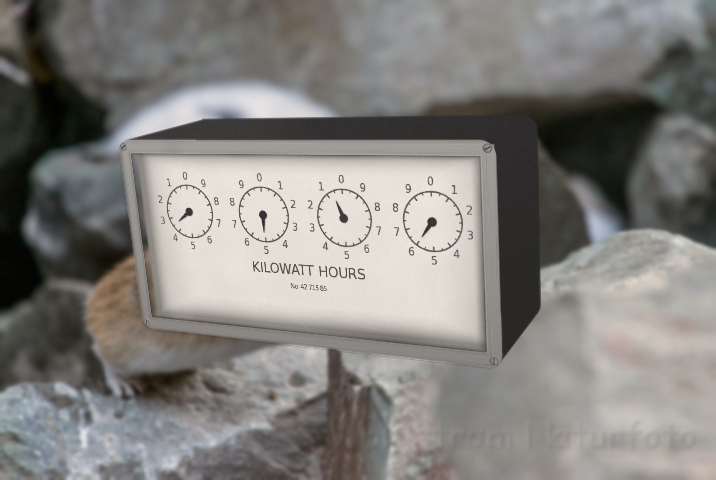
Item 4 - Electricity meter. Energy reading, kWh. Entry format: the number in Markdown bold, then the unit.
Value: **3506** kWh
